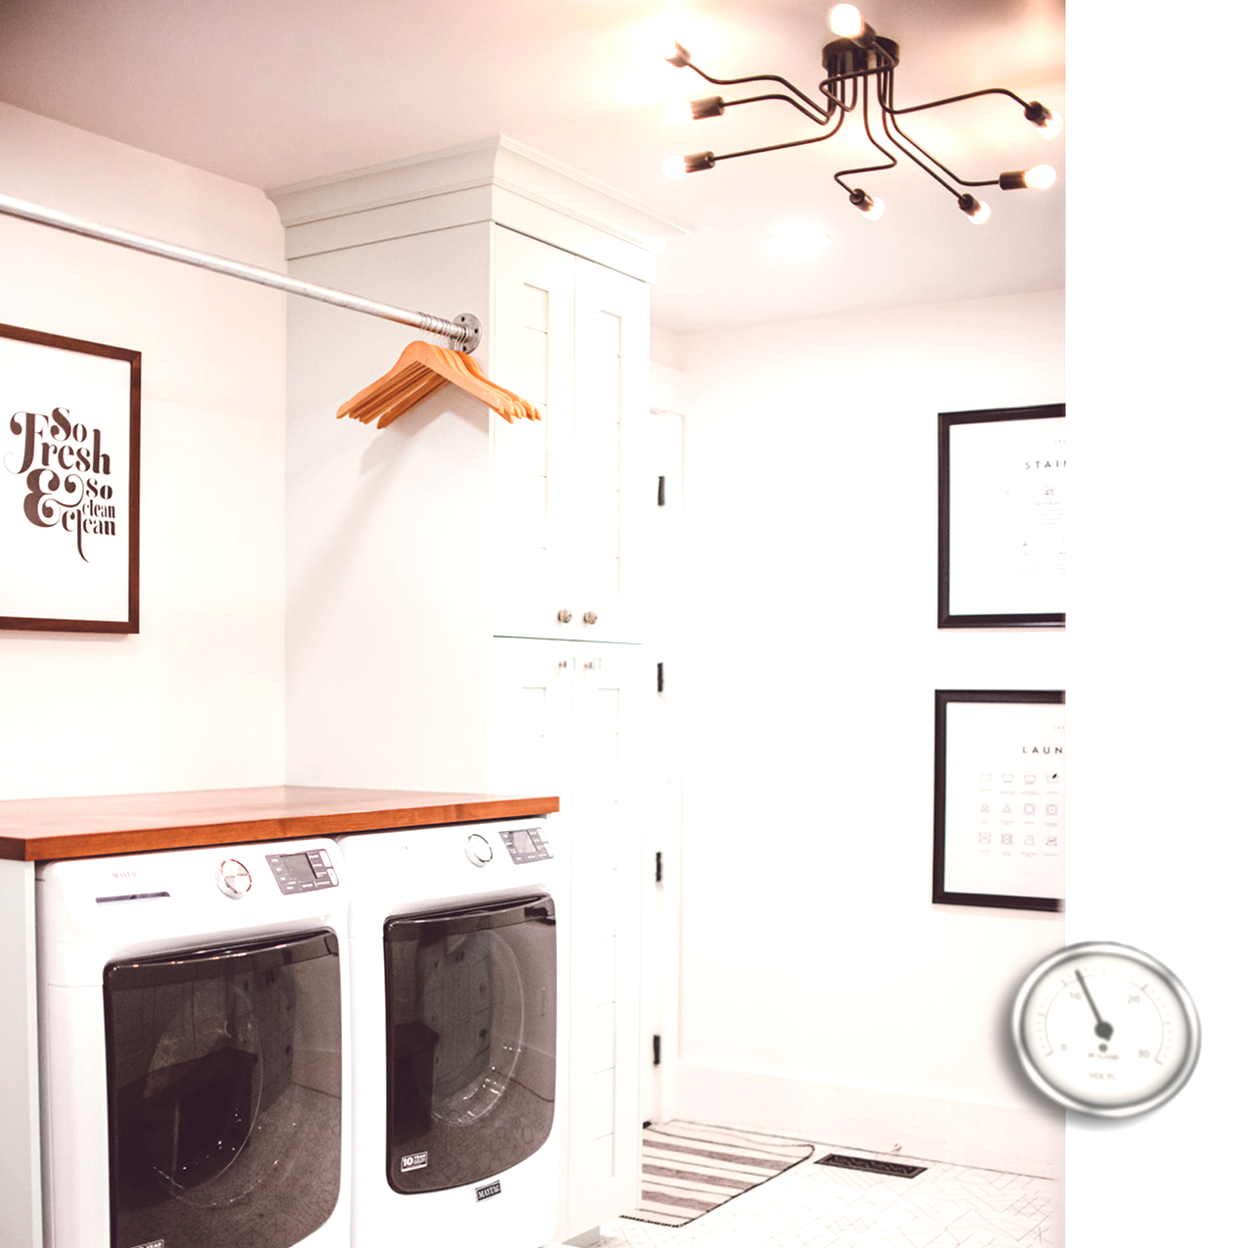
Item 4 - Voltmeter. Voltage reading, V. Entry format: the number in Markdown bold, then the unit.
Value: **12** V
